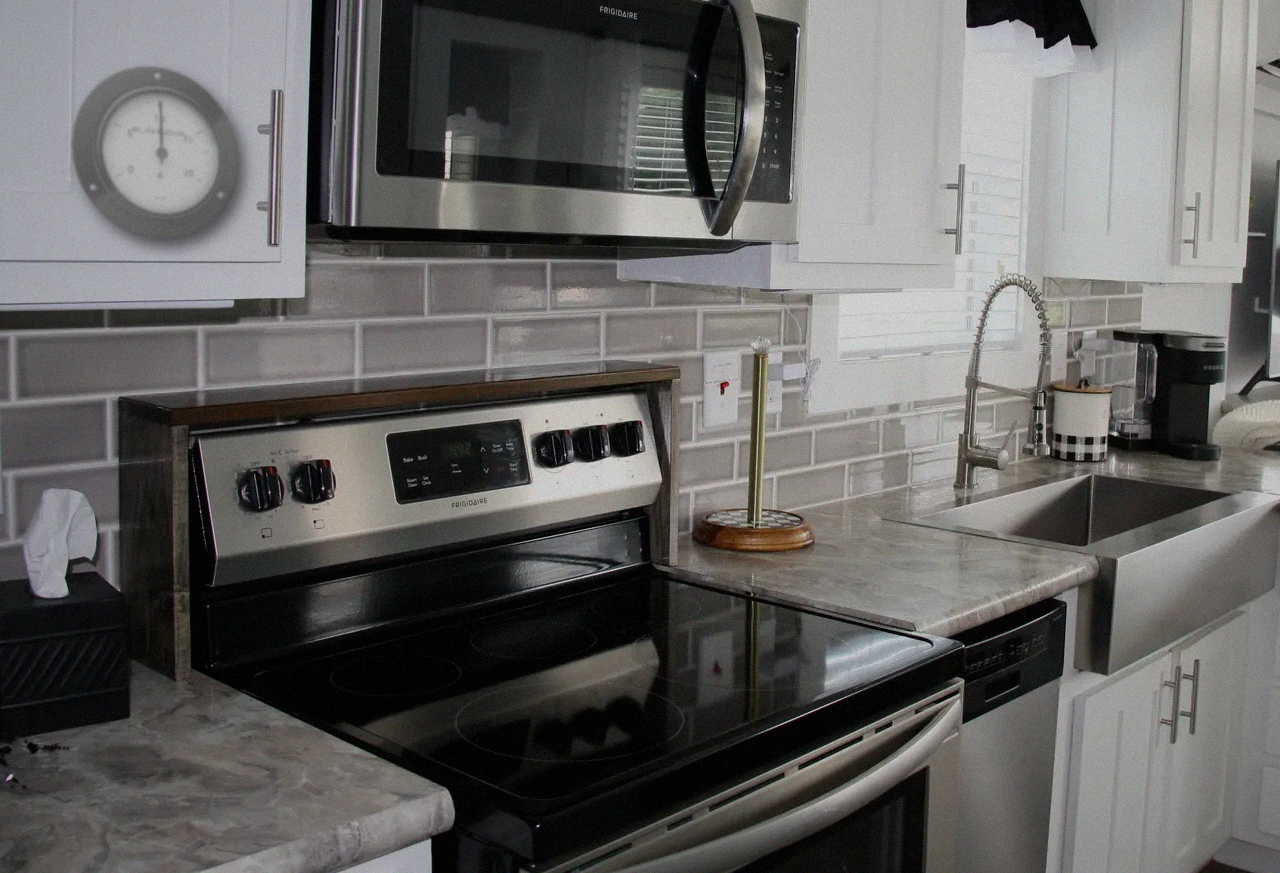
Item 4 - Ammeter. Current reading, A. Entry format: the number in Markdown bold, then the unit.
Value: **10** A
